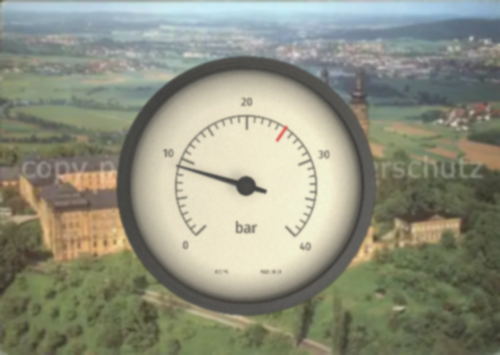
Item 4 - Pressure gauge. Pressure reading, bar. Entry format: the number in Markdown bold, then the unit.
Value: **9** bar
